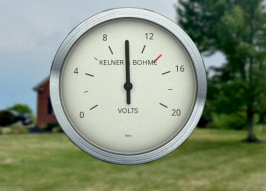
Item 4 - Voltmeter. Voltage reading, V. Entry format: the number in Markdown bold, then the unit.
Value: **10** V
